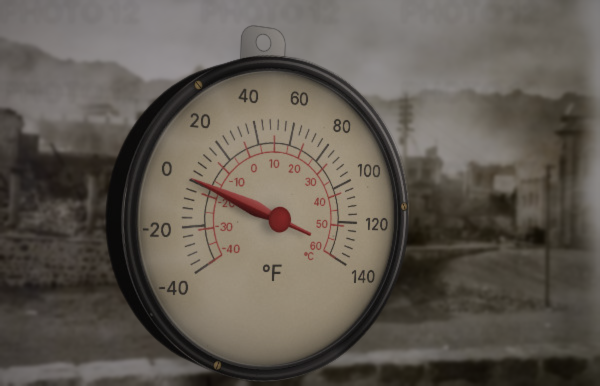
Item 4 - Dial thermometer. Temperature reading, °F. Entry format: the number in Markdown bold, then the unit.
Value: **0** °F
